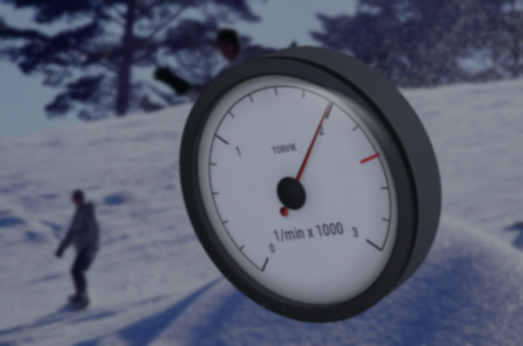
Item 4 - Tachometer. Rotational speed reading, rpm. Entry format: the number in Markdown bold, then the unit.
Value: **2000** rpm
